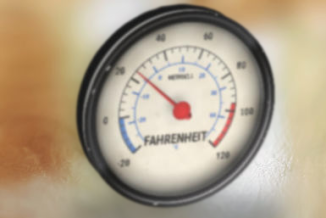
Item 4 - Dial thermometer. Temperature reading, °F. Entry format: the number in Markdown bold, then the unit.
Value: **24** °F
